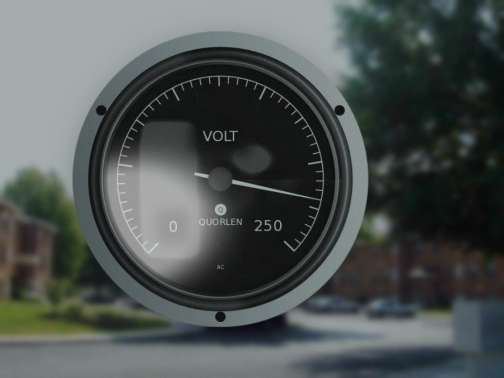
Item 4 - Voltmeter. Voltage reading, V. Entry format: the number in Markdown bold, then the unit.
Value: **220** V
